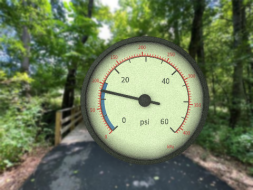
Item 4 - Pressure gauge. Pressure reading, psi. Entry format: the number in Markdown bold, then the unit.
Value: **12.5** psi
